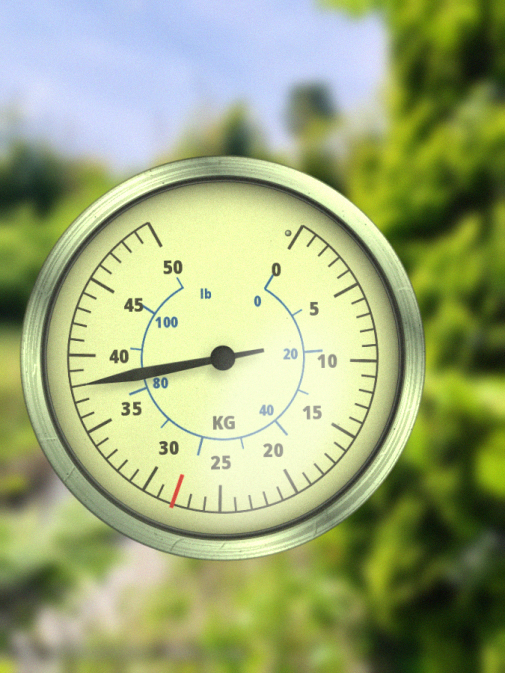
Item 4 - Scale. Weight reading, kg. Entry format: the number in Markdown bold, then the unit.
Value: **38** kg
